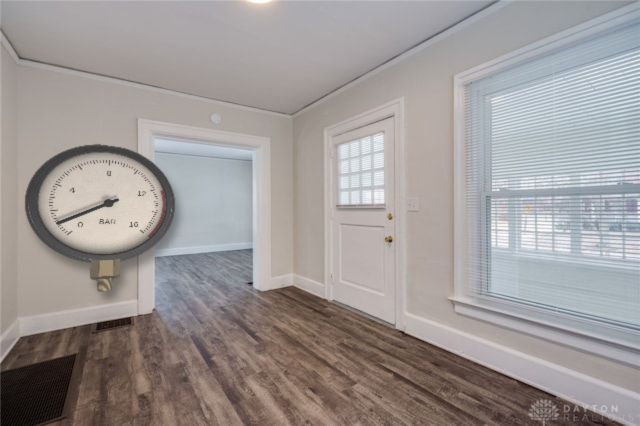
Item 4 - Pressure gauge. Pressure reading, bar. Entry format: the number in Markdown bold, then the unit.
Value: **1** bar
